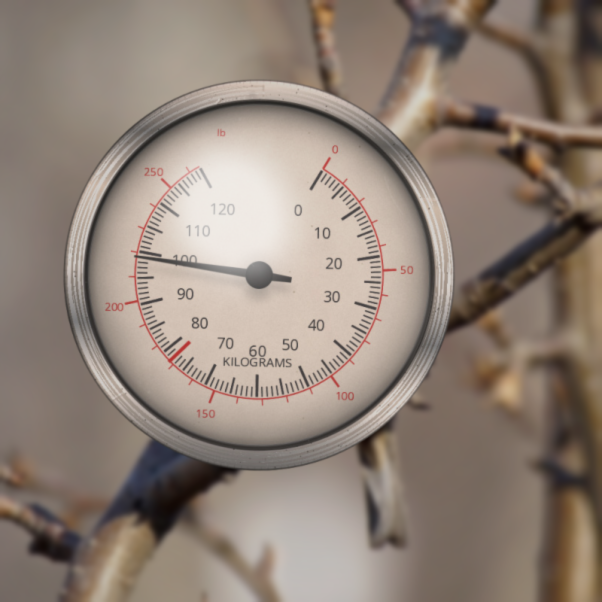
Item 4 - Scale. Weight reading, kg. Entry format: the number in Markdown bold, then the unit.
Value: **99** kg
